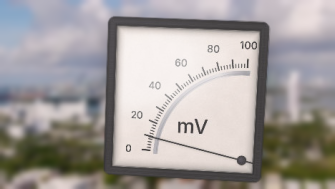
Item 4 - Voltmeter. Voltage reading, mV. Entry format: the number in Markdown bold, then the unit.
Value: **10** mV
